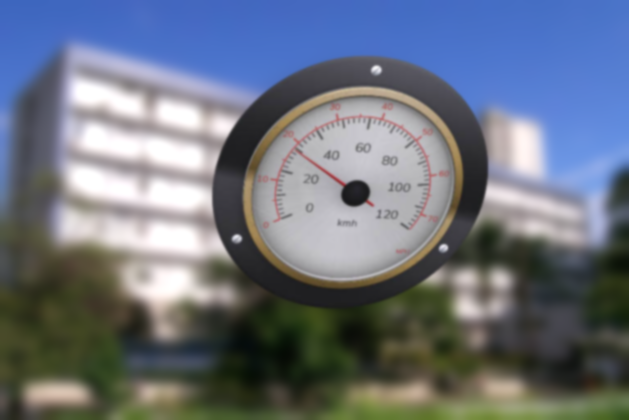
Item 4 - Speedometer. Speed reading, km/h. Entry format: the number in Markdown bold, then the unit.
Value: **30** km/h
